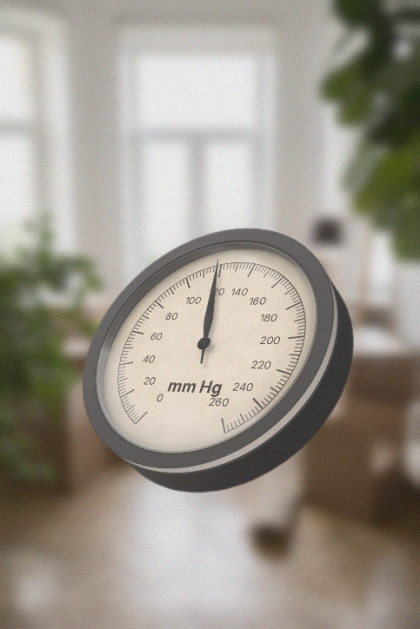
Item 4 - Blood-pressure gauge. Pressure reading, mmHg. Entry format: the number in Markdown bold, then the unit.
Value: **120** mmHg
